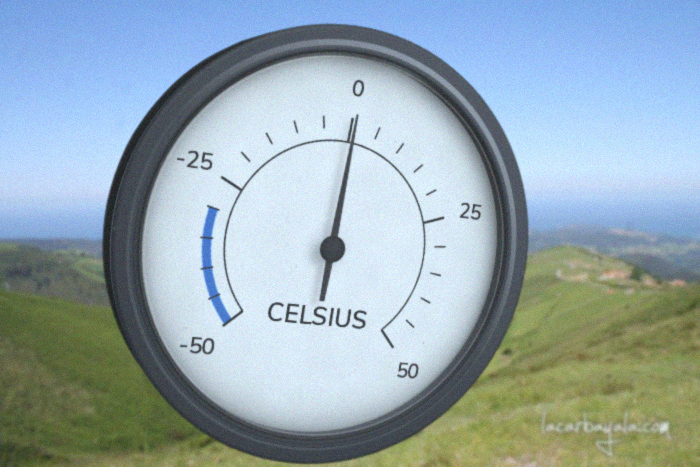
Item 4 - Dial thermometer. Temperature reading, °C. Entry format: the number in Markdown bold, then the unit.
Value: **0** °C
